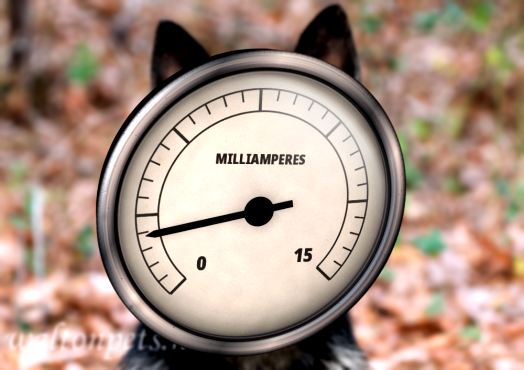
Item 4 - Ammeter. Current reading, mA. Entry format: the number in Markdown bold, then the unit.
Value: **2** mA
